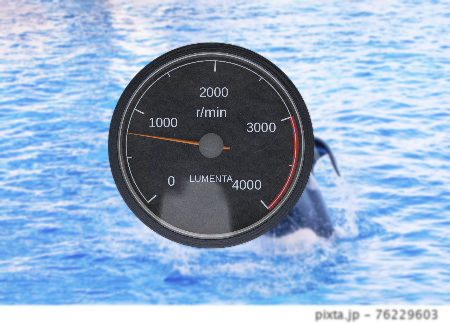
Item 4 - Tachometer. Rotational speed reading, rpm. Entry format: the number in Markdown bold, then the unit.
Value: **750** rpm
